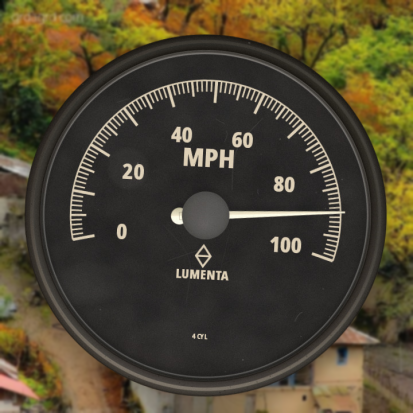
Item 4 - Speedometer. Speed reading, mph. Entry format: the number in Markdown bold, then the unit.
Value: **90** mph
